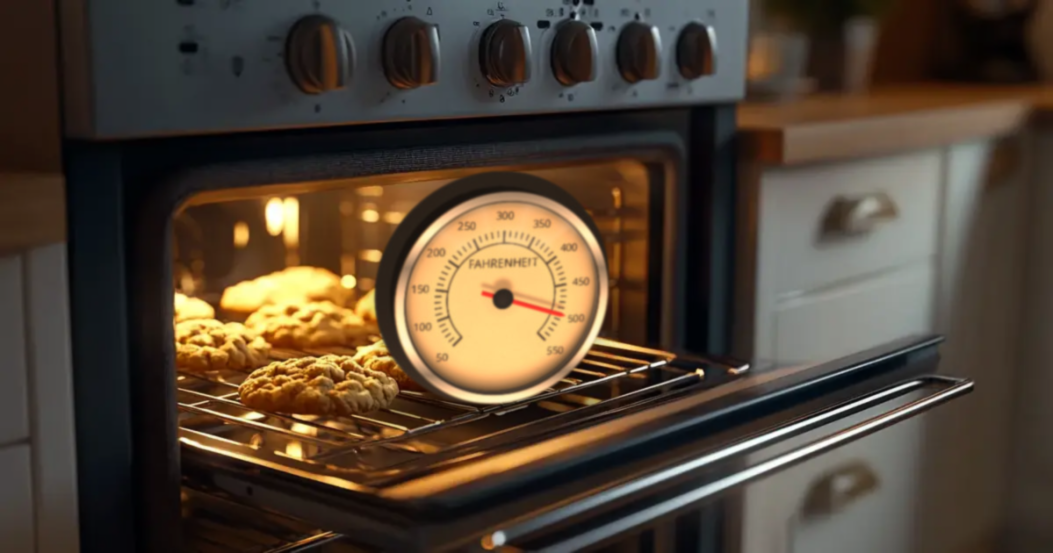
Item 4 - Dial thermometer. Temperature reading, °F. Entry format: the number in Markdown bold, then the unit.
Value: **500** °F
